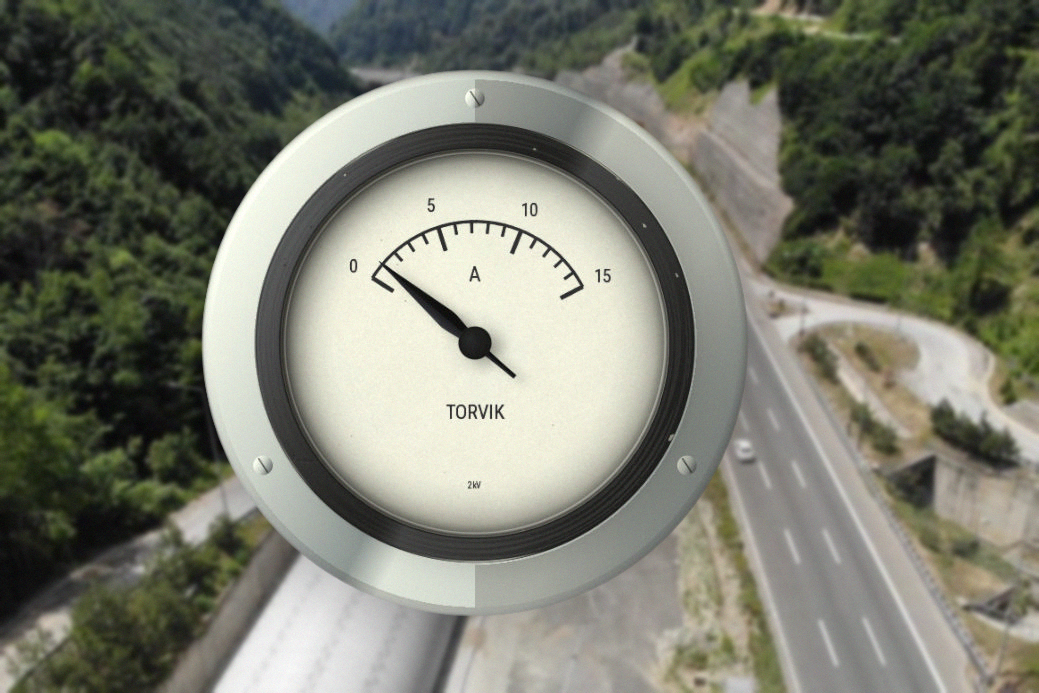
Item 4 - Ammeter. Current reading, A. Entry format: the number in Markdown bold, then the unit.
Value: **1** A
